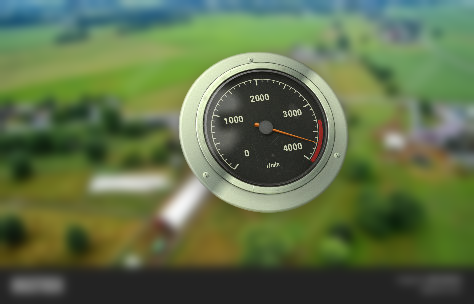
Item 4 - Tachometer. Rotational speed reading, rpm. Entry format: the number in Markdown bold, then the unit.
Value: **3700** rpm
